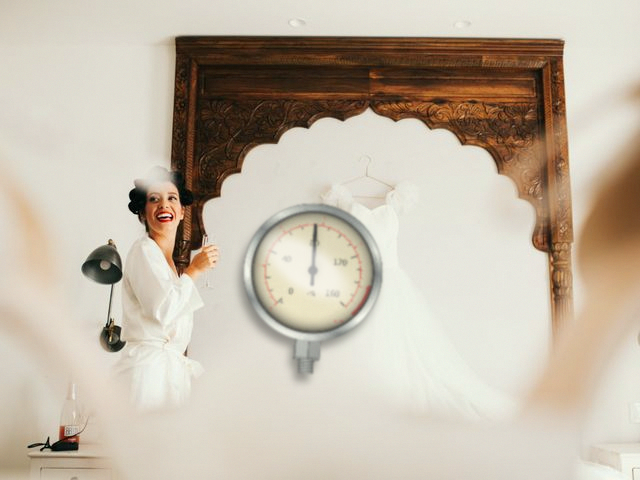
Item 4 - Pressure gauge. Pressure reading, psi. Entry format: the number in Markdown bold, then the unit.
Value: **80** psi
